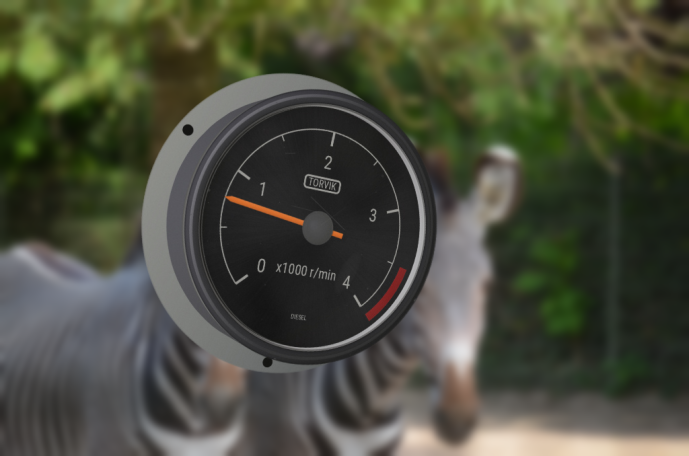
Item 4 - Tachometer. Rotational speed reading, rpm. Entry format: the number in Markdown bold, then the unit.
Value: **750** rpm
